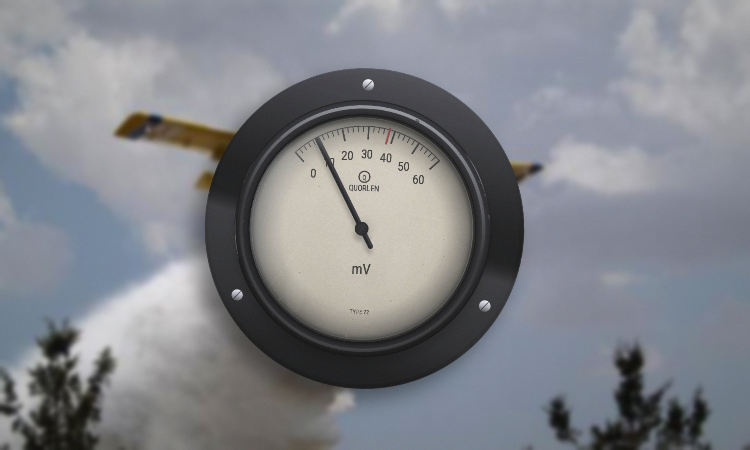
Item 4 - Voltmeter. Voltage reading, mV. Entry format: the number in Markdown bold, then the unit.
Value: **10** mV
